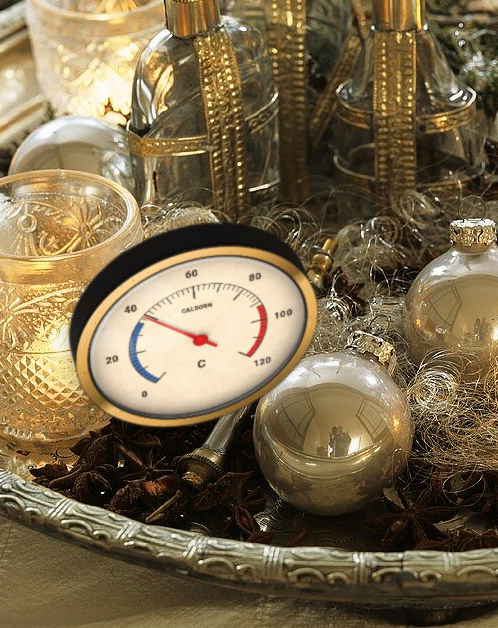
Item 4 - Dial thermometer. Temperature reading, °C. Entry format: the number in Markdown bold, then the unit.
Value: **40** °C
